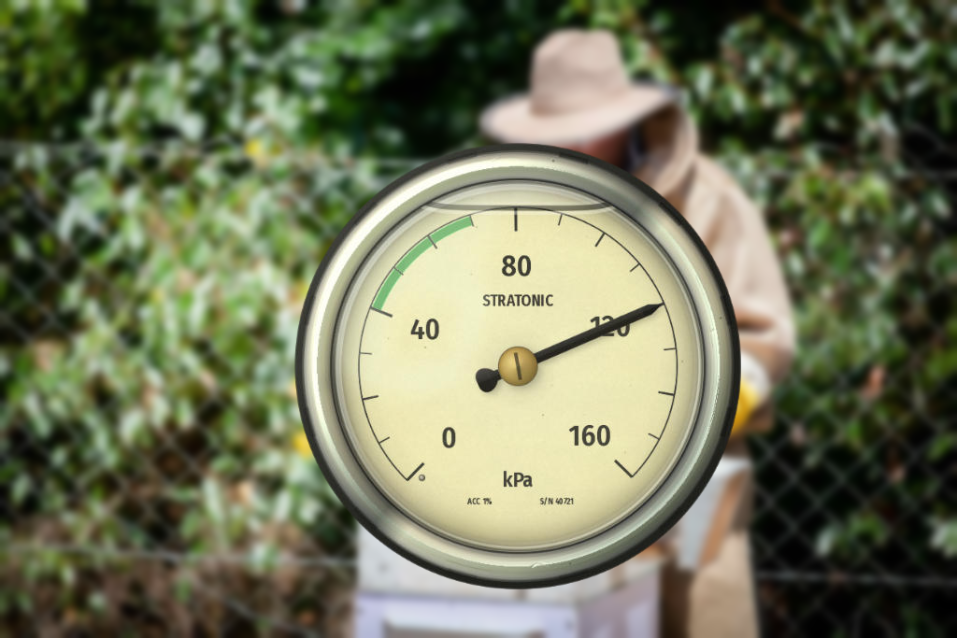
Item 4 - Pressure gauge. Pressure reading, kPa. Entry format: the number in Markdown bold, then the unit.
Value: **120** kPa
